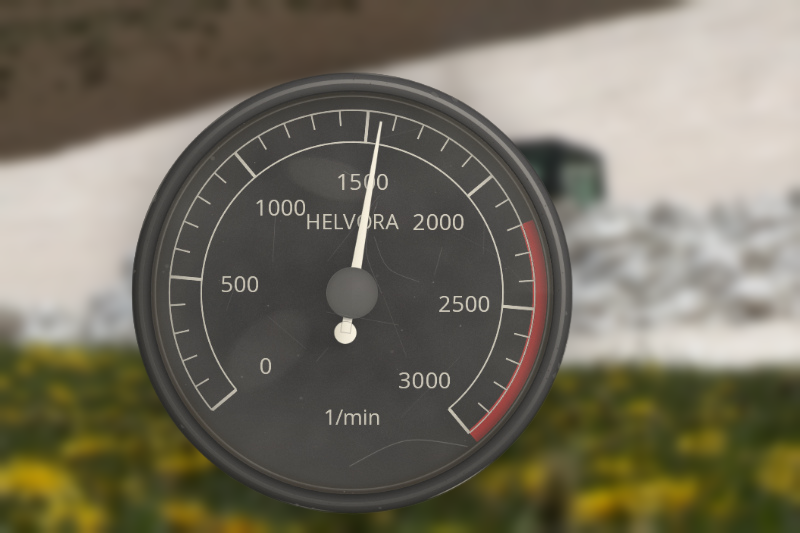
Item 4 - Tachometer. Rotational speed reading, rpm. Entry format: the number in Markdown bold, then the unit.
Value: **1550** rpm
